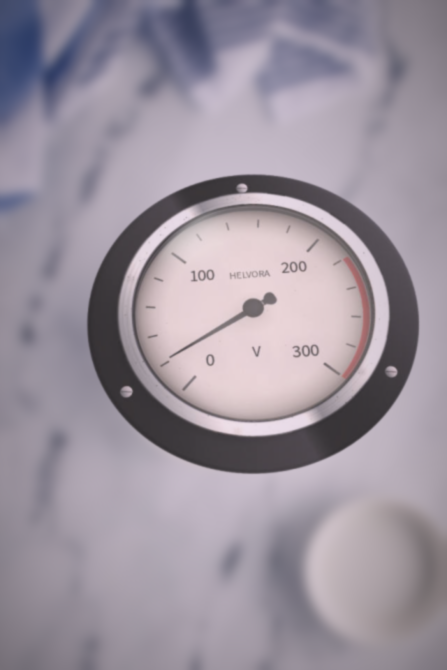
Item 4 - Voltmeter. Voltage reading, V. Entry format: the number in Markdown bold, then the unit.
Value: **20** V
